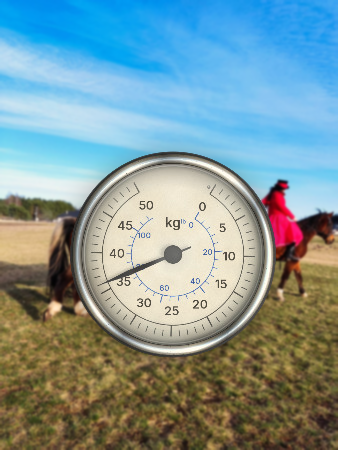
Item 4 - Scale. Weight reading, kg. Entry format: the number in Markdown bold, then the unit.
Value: **36** kg
